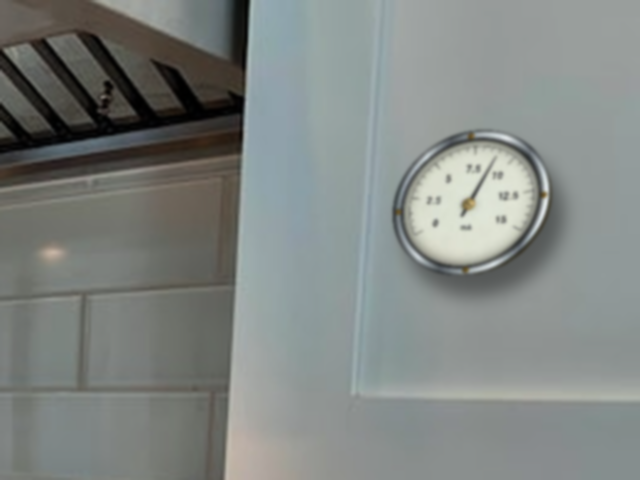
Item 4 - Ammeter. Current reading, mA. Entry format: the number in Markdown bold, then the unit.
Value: **9** mA
